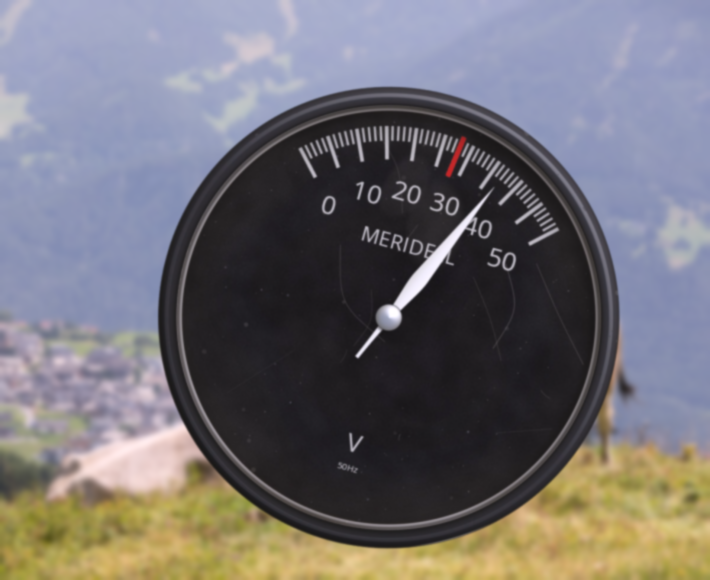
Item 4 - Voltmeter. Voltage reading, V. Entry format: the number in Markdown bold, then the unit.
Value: **37** V
